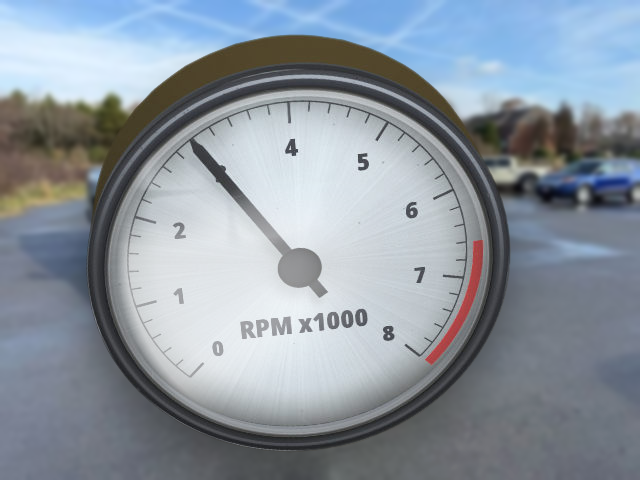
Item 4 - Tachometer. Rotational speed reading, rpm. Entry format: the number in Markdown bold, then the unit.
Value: **3000** rpm
